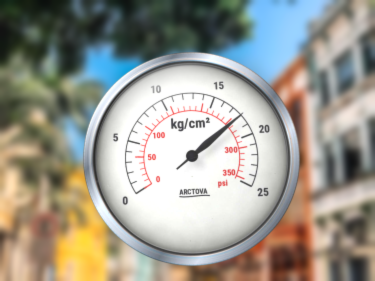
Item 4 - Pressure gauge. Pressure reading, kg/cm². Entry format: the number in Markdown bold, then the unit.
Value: **18** kg/cm²
